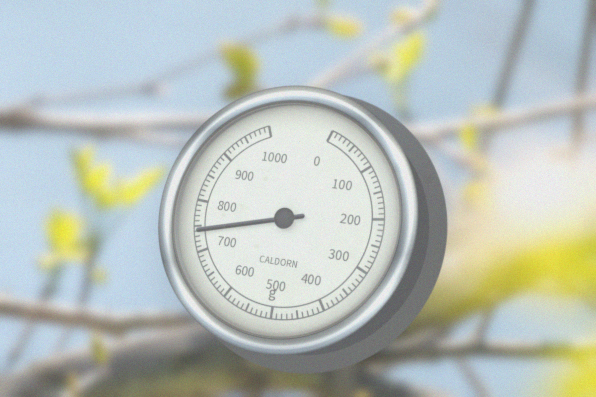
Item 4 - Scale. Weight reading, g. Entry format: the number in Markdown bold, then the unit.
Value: **740** g
